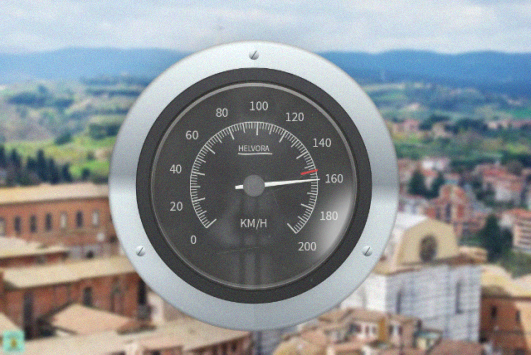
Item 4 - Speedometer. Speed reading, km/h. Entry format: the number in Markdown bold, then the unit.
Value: **160** km/h
